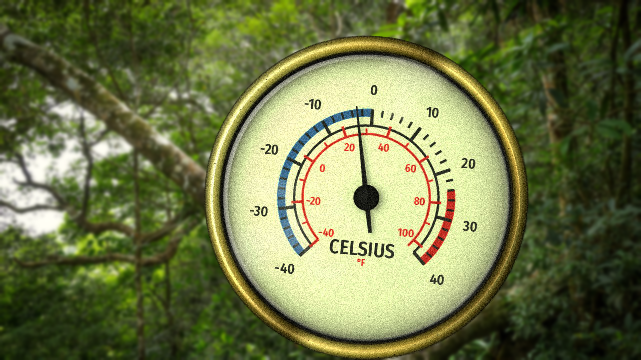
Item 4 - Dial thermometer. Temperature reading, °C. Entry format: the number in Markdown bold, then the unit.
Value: **-3** °C
